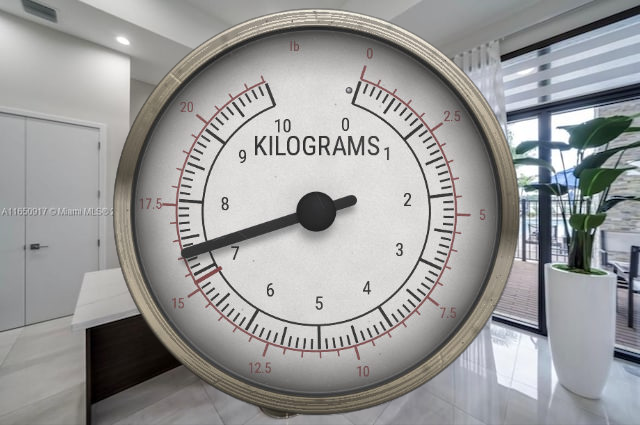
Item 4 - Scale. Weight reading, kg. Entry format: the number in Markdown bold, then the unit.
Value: **7.3** kg
